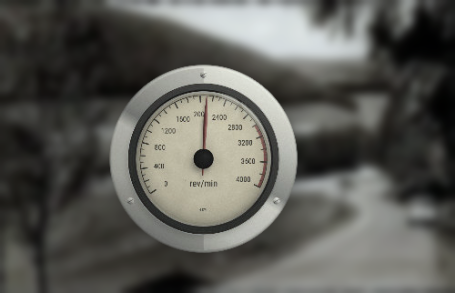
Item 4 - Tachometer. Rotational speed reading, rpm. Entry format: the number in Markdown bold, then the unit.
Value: **2100** rpm
